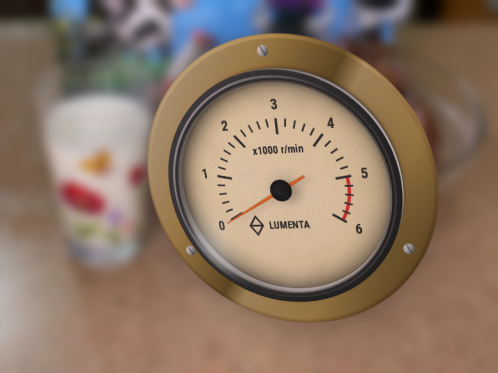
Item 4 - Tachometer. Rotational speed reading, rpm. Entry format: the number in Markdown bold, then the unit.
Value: **0** rpm
